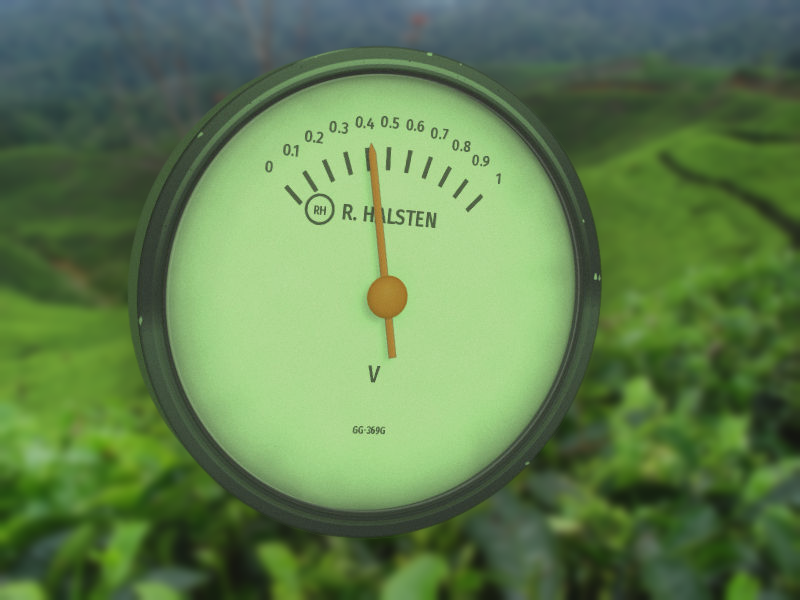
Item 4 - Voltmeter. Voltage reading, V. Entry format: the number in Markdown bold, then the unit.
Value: **0.4** V
